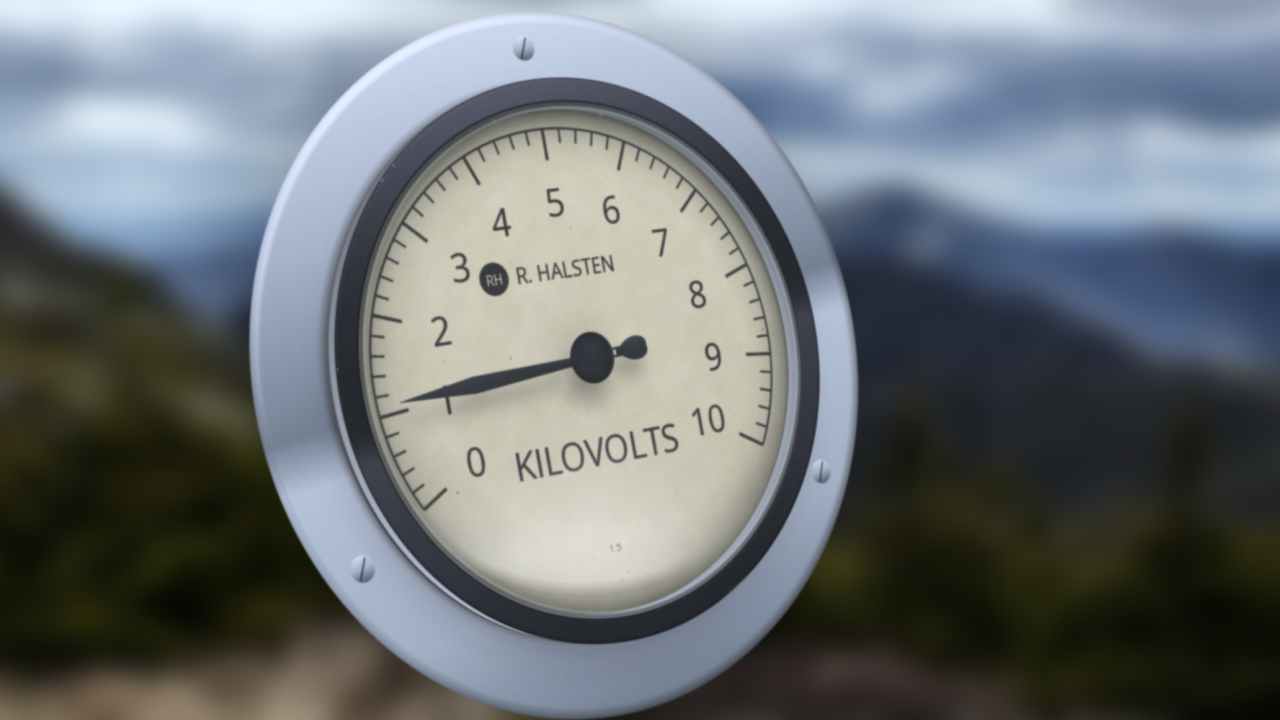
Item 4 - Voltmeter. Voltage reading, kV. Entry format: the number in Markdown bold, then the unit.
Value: **1.1** kV
